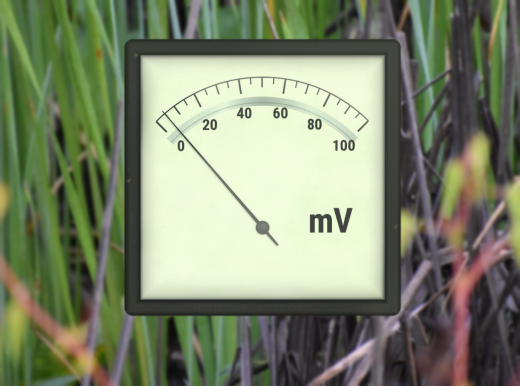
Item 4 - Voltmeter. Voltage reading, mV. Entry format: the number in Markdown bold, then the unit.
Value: **5** mV
